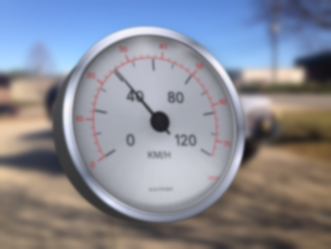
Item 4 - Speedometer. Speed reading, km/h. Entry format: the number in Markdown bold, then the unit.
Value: **40** km/h
